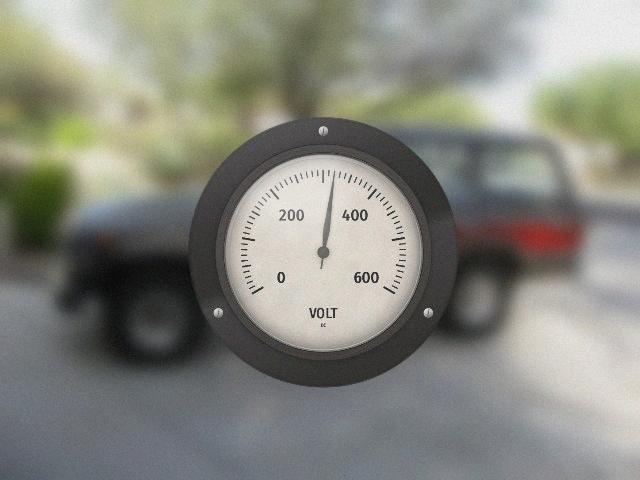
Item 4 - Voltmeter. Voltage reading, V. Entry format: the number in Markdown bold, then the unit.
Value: **320** V
